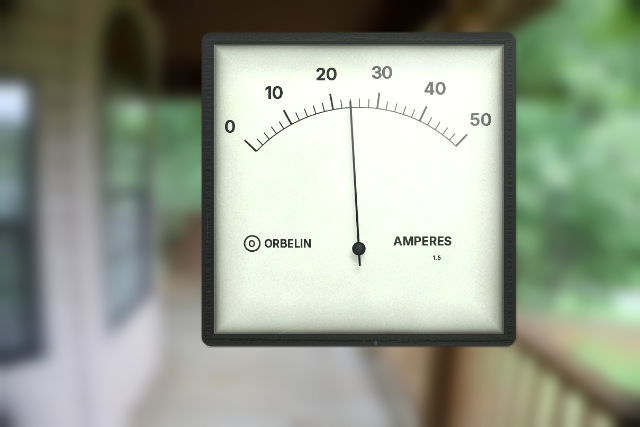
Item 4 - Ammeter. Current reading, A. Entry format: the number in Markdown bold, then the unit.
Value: **24** A
